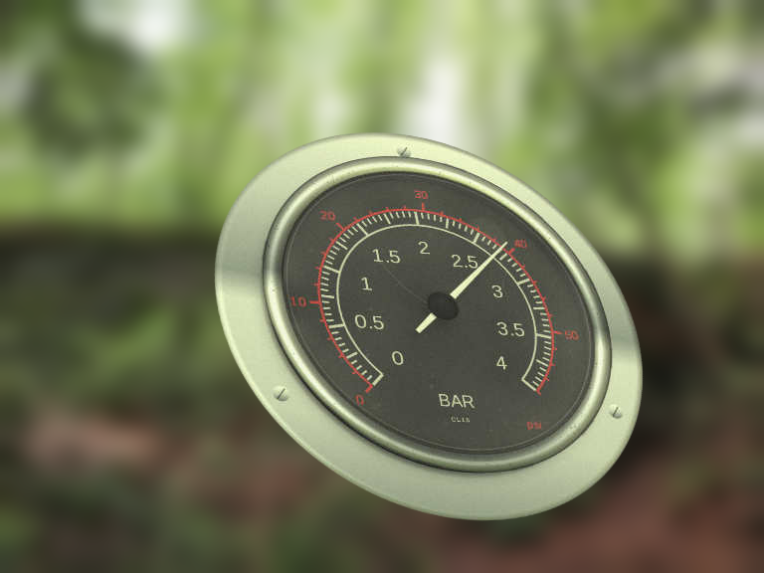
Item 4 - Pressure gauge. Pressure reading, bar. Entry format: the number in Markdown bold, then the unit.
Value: **2.7** bar
